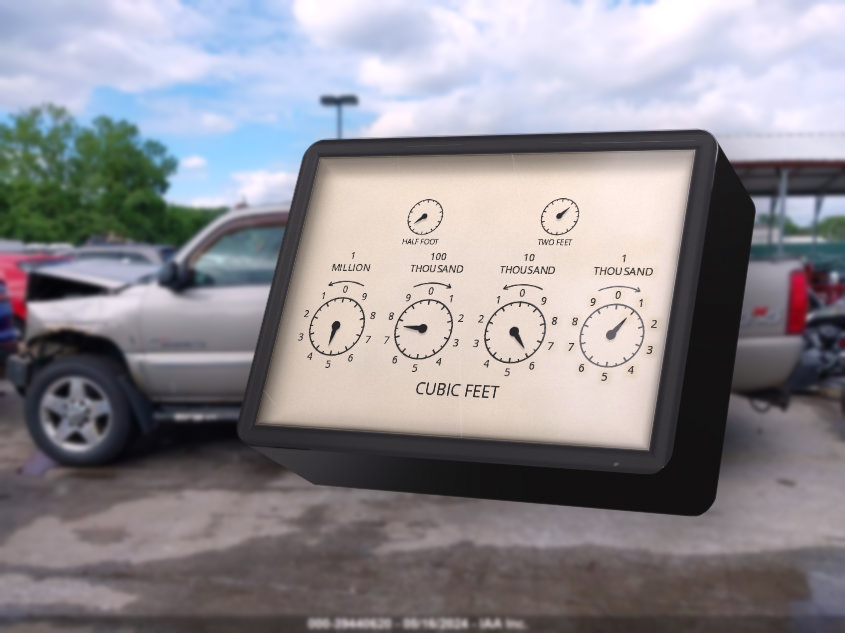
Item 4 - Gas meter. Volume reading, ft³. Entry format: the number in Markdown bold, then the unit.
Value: **476100** ft³
